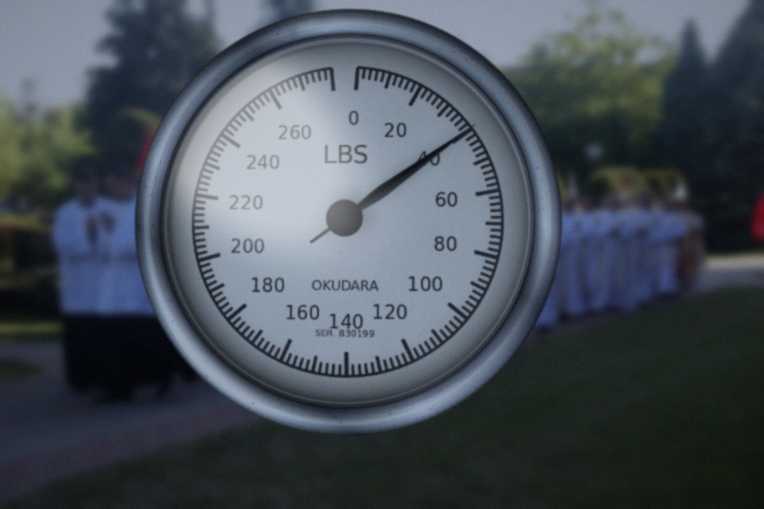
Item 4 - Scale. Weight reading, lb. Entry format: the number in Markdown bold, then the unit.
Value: **40** lb
